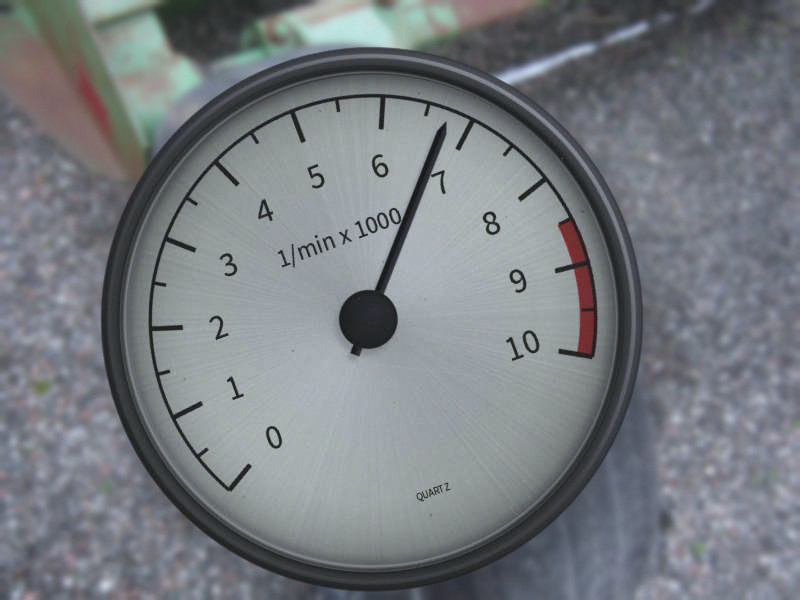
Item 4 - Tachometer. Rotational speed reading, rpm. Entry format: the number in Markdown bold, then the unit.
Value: **6750** rpm
